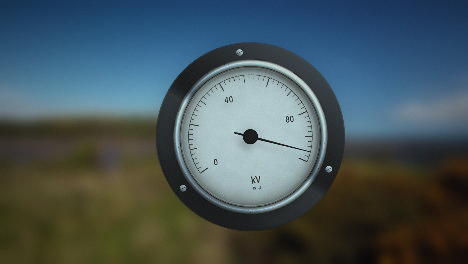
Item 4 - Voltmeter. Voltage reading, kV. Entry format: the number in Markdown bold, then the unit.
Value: **96** kV
